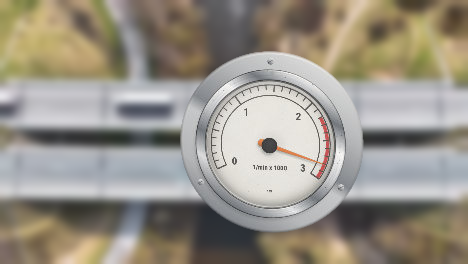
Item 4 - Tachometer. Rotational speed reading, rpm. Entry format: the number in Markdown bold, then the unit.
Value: **2800** rpm
